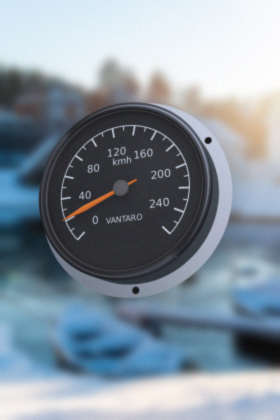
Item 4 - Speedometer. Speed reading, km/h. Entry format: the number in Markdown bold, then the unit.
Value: **20** km/h
